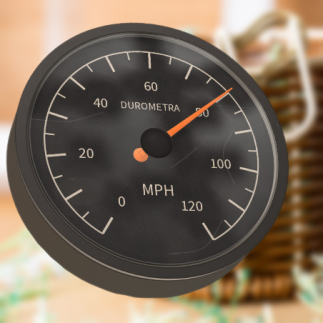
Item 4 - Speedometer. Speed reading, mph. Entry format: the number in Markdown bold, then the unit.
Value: **80** mph
